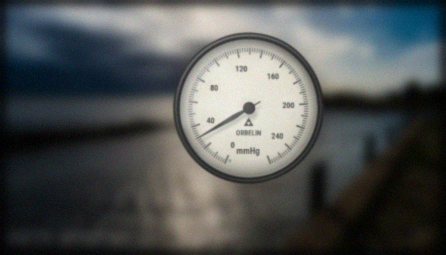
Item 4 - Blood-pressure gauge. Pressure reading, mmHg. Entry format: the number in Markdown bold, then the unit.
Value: **30** mmHg
